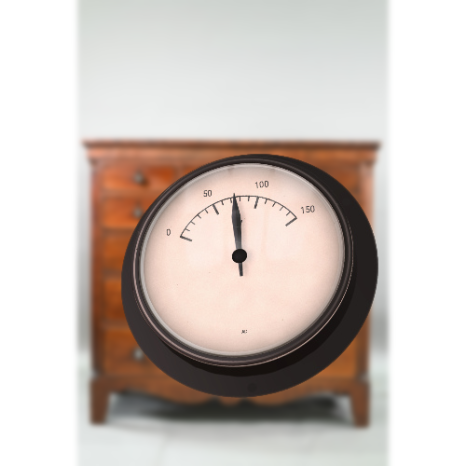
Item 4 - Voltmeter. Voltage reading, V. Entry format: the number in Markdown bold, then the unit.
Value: **75** V
